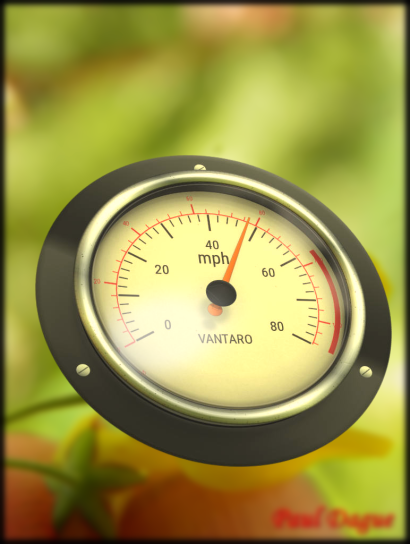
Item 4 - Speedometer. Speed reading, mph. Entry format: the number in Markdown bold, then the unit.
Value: **48** mph
